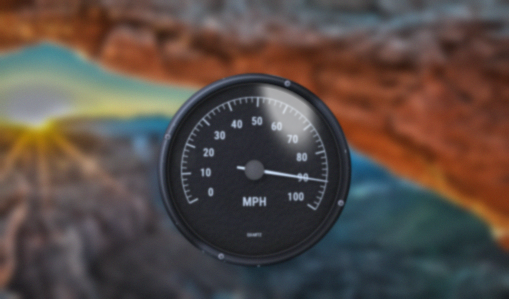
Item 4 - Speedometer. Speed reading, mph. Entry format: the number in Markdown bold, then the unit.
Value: **90** mph
